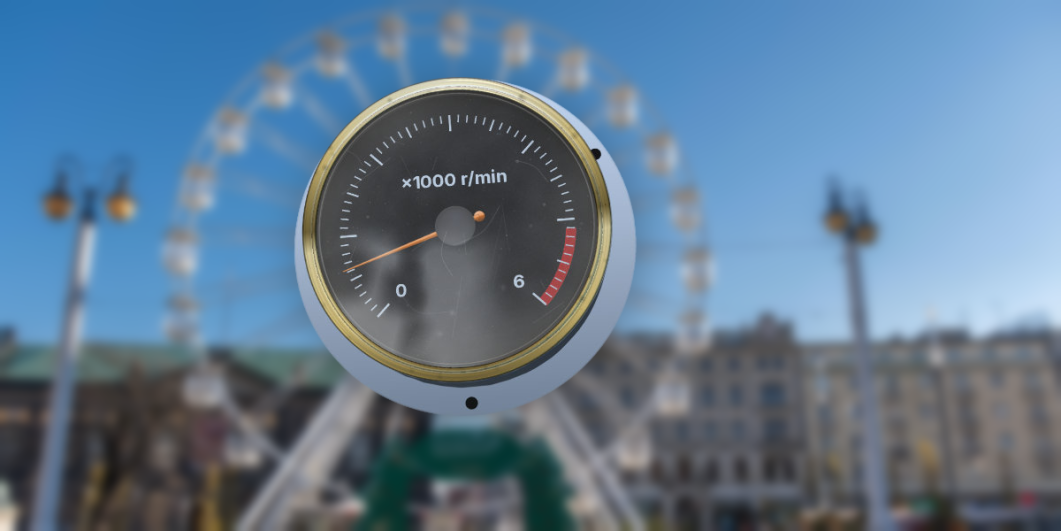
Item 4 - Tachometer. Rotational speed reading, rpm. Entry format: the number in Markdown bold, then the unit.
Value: **600** rpm
